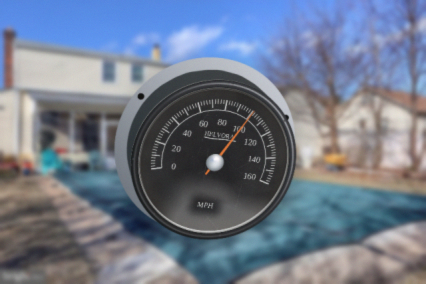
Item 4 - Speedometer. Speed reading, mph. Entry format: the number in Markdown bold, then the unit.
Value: **100** mph
